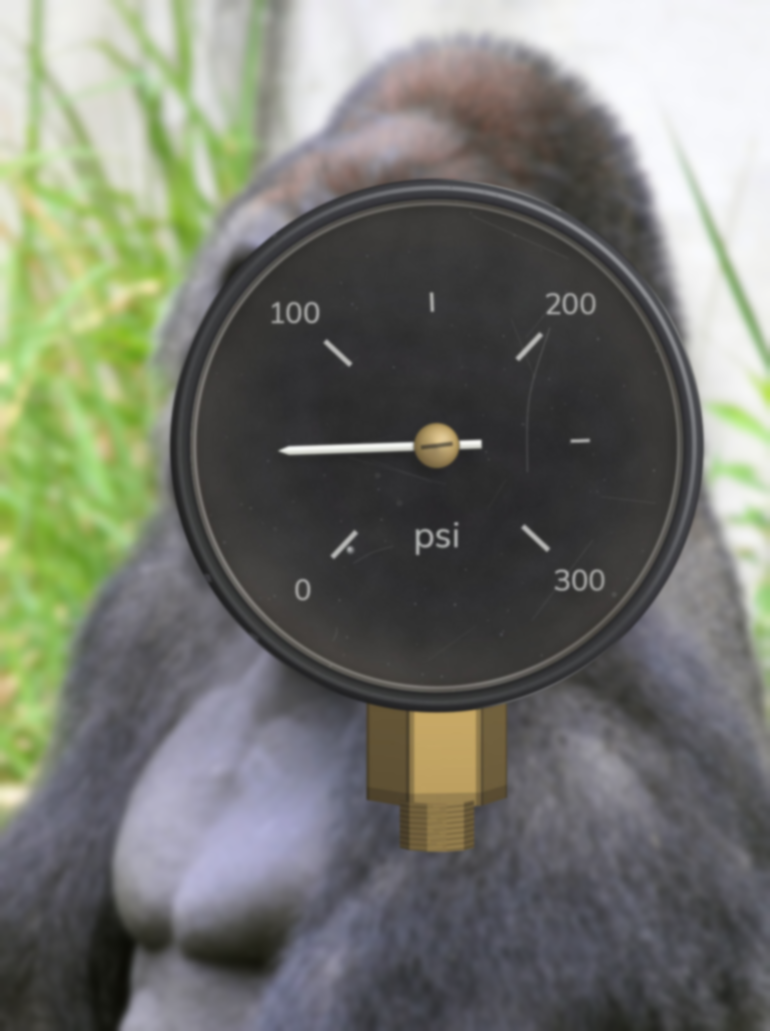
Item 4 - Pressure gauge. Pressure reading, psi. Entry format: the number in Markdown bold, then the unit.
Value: **50** psi
